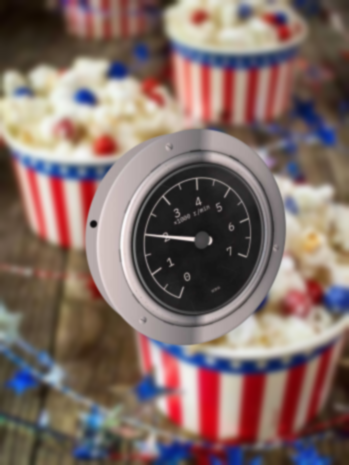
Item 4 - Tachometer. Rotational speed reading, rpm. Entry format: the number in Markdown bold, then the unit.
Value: **2000** rpm
